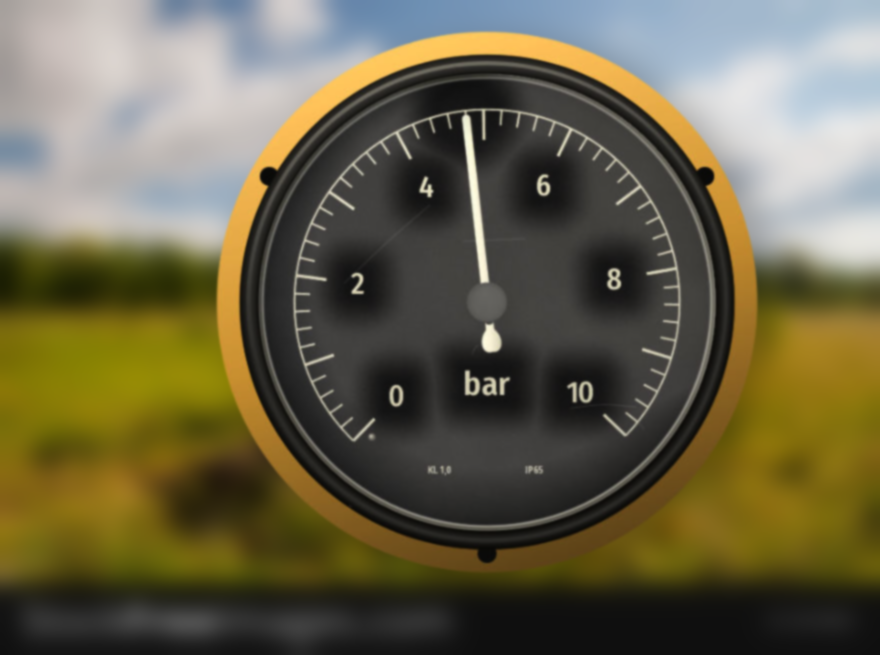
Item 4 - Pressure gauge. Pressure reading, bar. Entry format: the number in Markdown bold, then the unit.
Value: **4.8** bar
